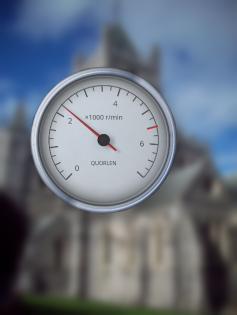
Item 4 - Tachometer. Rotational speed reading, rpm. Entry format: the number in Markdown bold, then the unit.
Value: **2250** rpm
